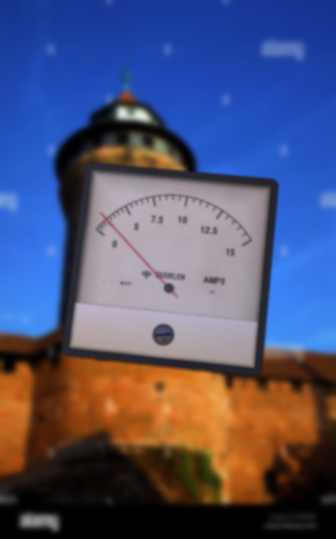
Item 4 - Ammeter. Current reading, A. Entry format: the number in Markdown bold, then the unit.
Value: **2.5** A
